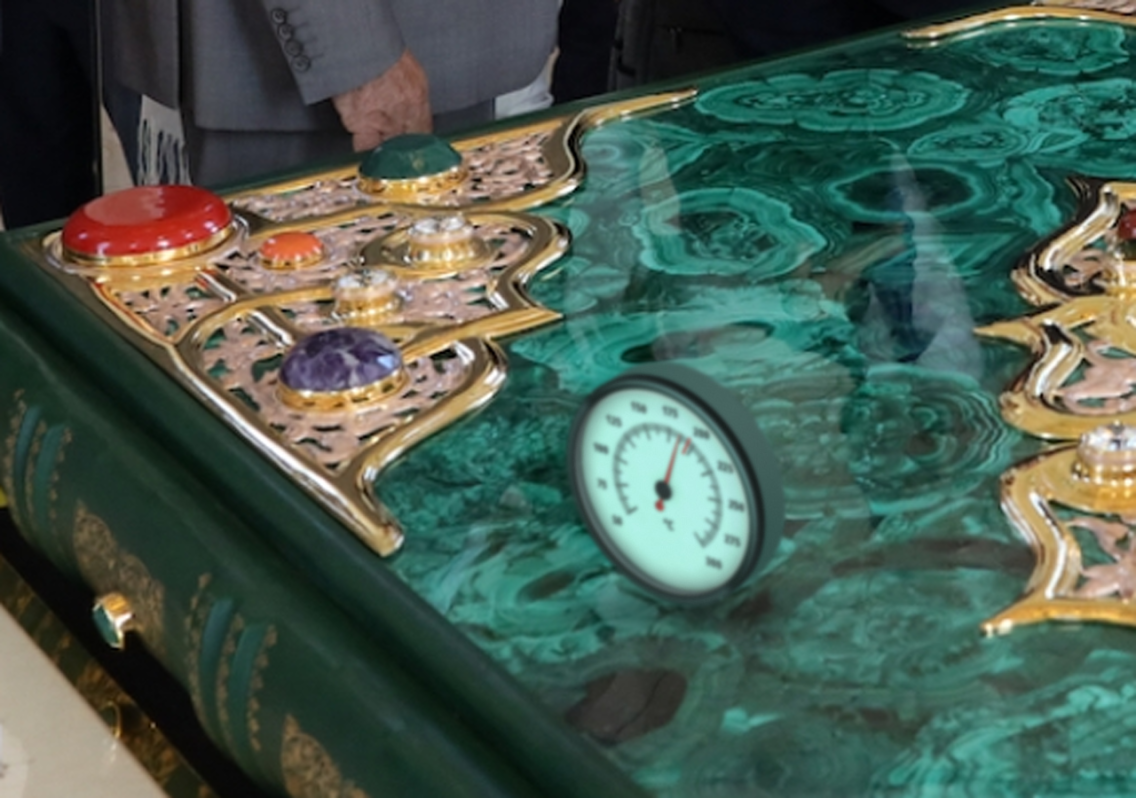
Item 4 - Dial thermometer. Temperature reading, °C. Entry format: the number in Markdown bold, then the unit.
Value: **187.5** °C
